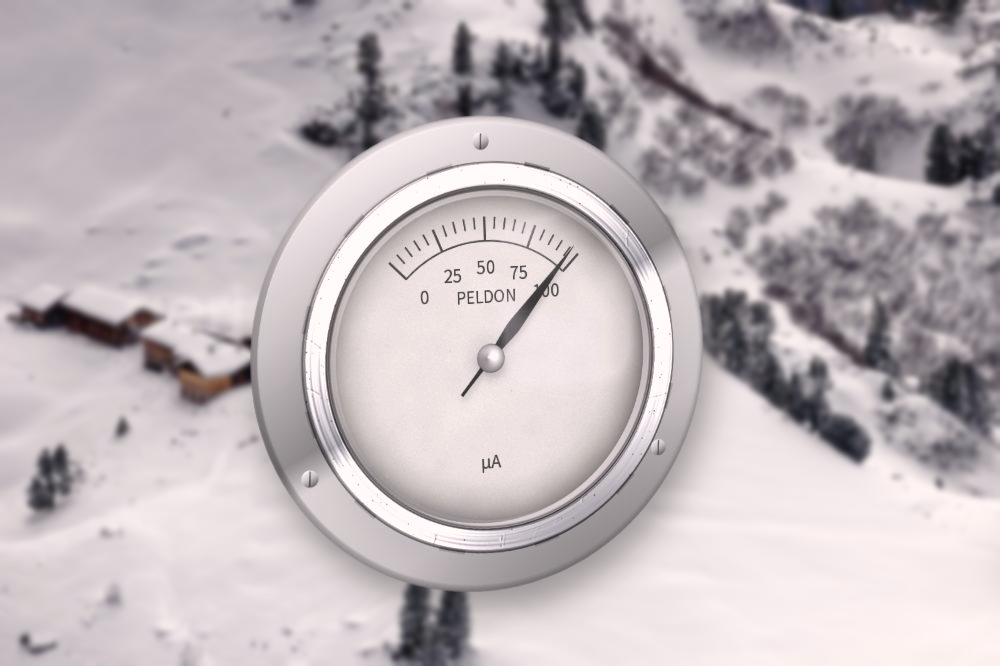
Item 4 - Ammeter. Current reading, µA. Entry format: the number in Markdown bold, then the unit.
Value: **95** µA
